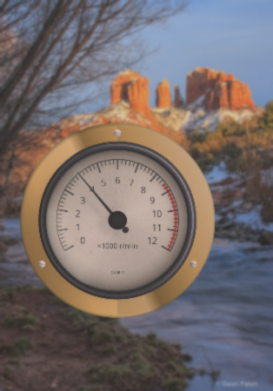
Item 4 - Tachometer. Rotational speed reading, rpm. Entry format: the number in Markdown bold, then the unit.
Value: **4000** rpm
